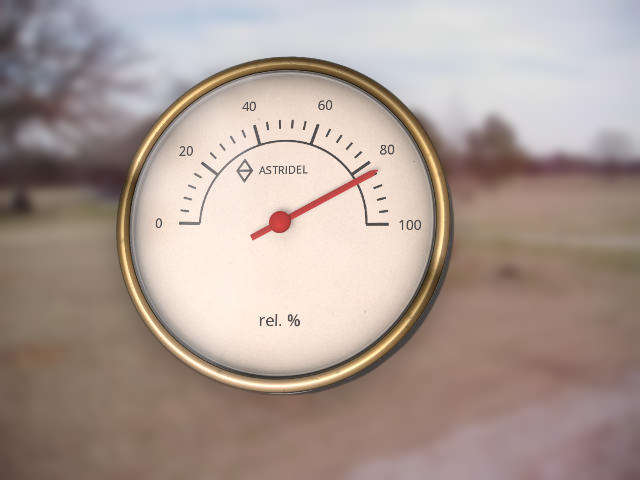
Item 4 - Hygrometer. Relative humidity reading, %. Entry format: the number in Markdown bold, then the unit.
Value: **84** %
